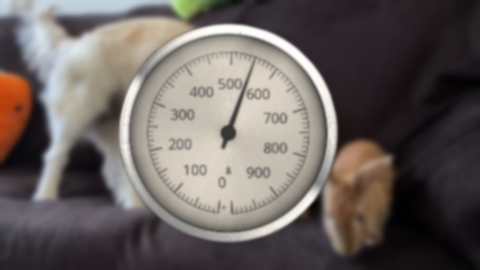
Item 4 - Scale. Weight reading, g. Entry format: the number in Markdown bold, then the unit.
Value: **550** g
